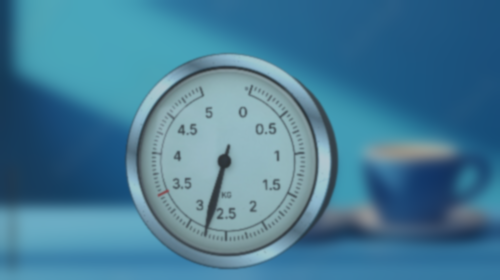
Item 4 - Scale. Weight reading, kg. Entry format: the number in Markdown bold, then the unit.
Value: **2.75** kg
